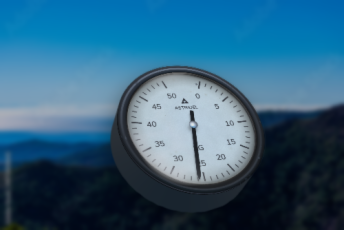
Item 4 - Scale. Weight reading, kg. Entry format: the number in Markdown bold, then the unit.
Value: **26** kg
